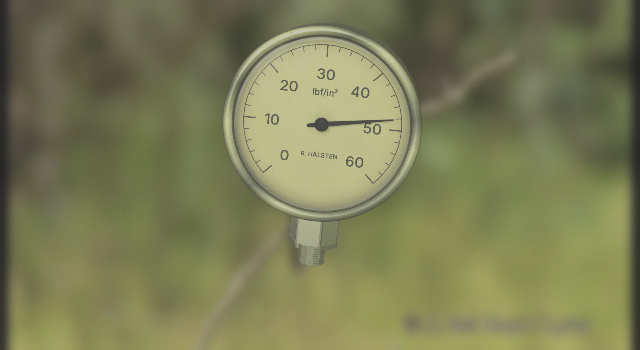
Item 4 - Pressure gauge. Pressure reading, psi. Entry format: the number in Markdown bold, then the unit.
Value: **48** psi
